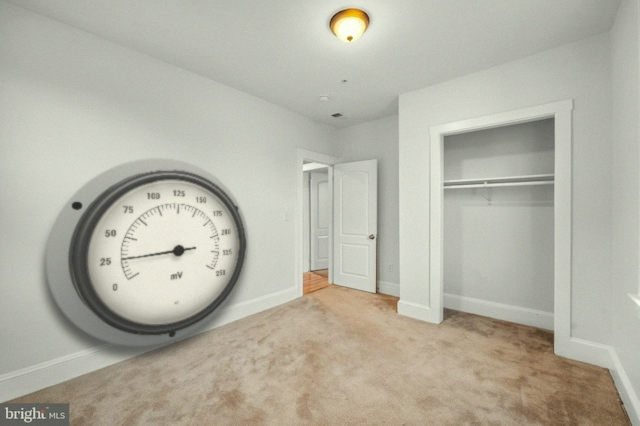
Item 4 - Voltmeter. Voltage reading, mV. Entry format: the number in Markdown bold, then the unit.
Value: **25** mV
